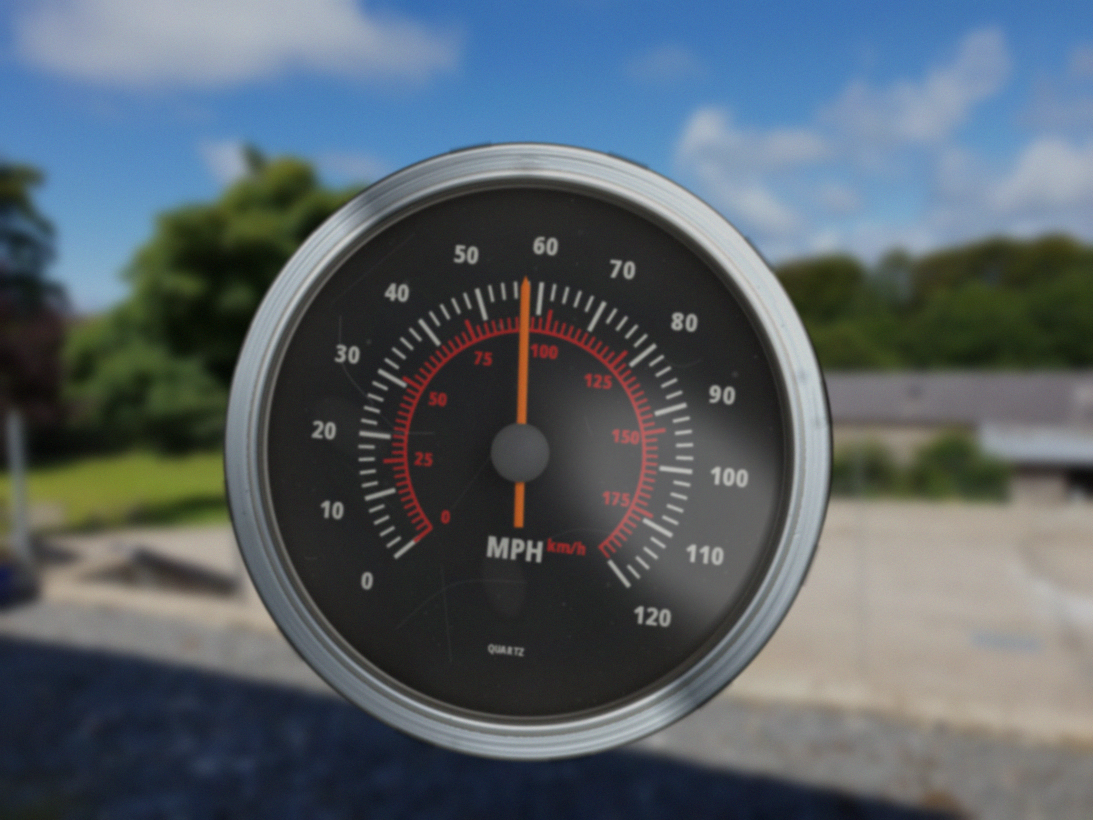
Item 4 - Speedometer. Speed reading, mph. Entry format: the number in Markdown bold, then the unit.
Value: **58** mph
